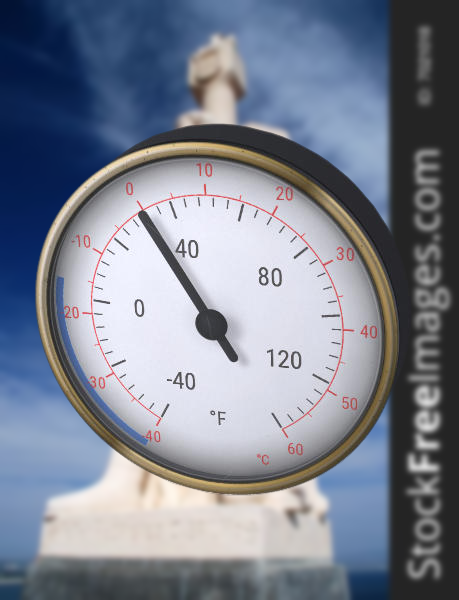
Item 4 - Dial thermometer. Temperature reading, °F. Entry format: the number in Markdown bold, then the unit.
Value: **32** °F
